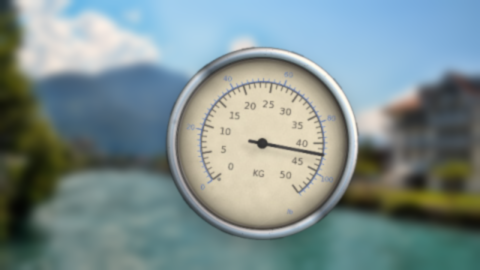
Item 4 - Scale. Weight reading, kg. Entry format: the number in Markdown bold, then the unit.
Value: **42** kg
